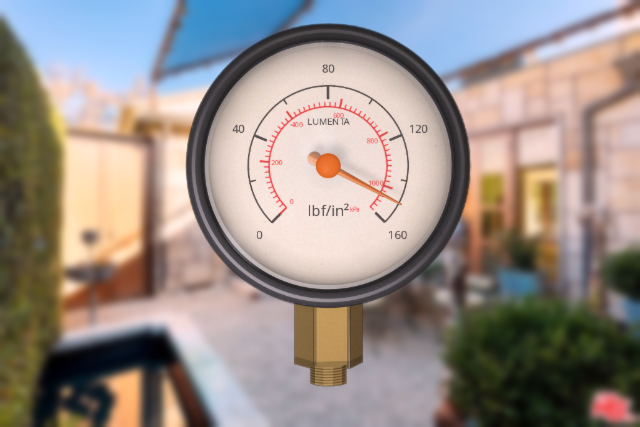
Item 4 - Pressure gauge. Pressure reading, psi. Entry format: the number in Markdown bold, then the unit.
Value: **150** psi
